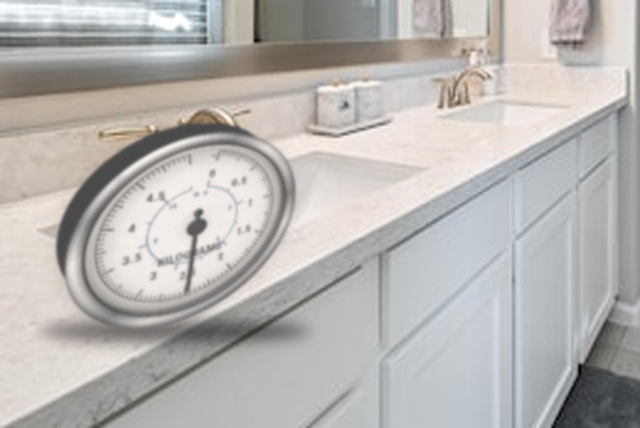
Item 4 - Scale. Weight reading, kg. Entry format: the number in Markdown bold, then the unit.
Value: **2.5** kg
